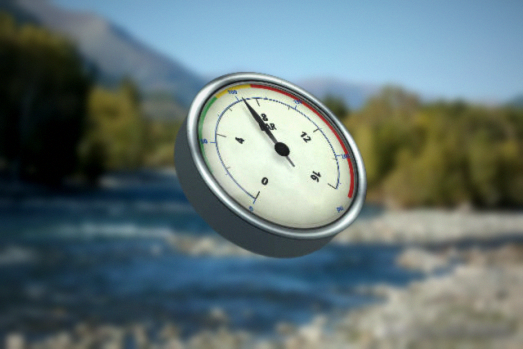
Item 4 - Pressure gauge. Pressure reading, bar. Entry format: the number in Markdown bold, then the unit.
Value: **7** bar
